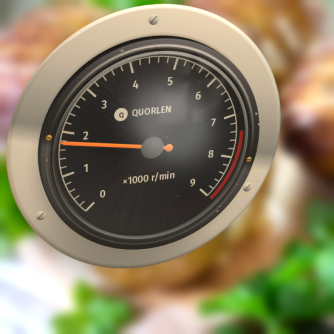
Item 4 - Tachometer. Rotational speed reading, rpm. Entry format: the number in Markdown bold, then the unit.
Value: **1800** rpm
